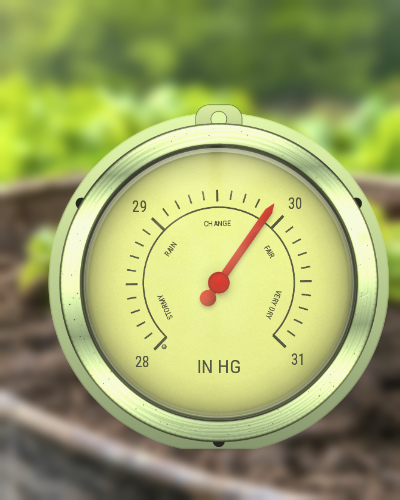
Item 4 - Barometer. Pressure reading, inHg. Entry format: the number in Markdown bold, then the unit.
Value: **29.9** inHg
